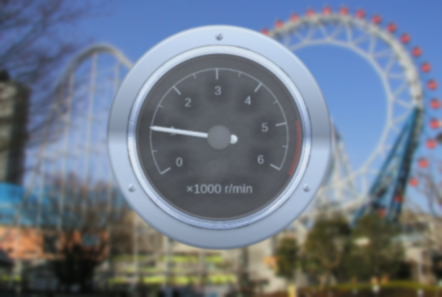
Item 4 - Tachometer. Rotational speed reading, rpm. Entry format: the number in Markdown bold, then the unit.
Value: **1000** rpm
